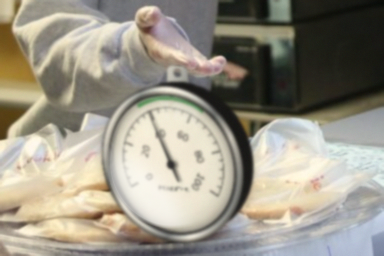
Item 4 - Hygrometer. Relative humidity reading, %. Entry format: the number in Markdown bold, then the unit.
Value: **40** %
